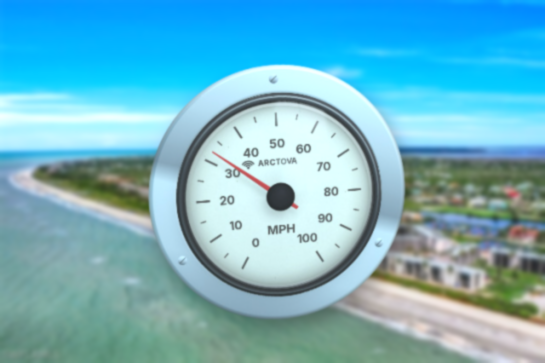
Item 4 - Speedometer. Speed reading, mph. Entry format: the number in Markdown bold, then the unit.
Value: **32.5** mph
